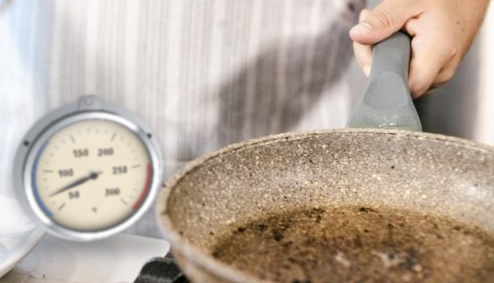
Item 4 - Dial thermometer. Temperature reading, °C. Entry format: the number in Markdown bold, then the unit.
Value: **70** °C
